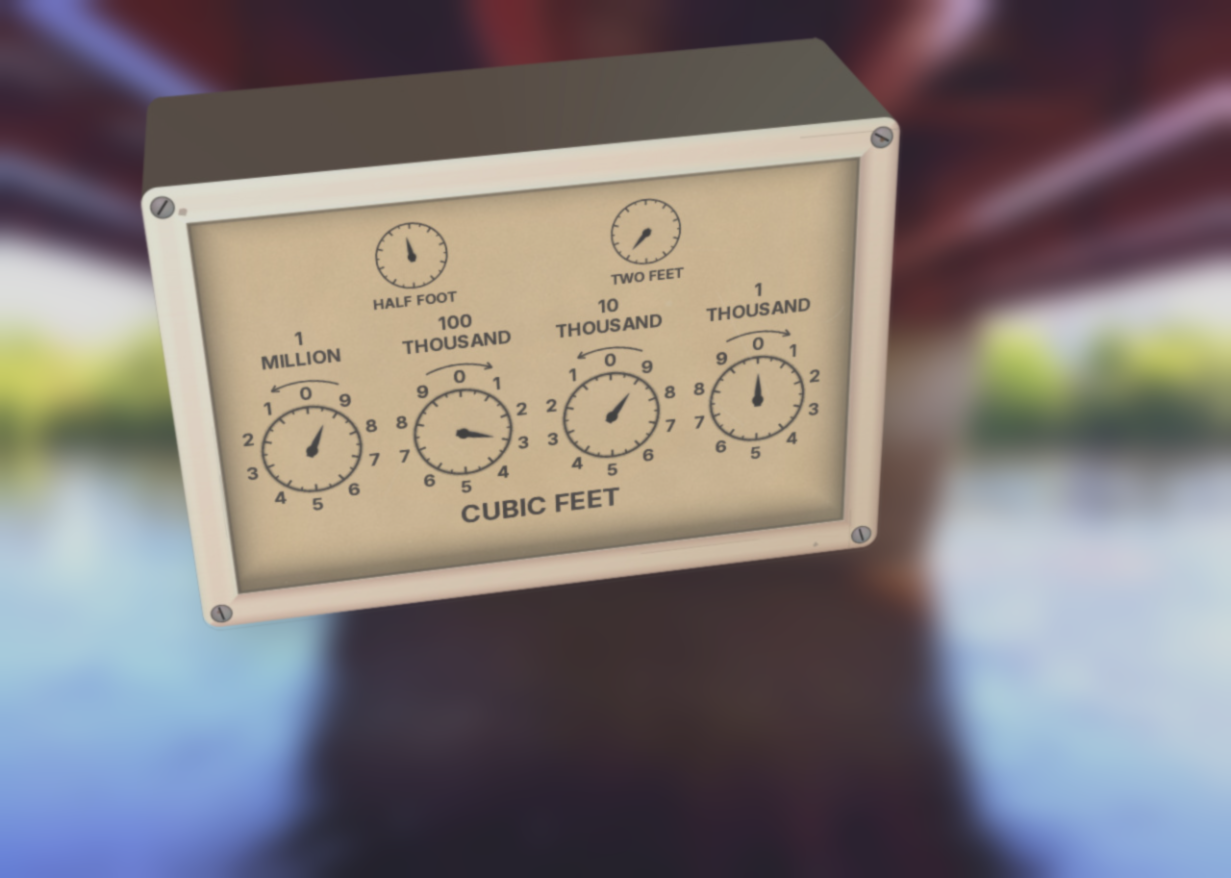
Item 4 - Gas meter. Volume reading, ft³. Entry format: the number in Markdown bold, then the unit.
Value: **929000** ft³
